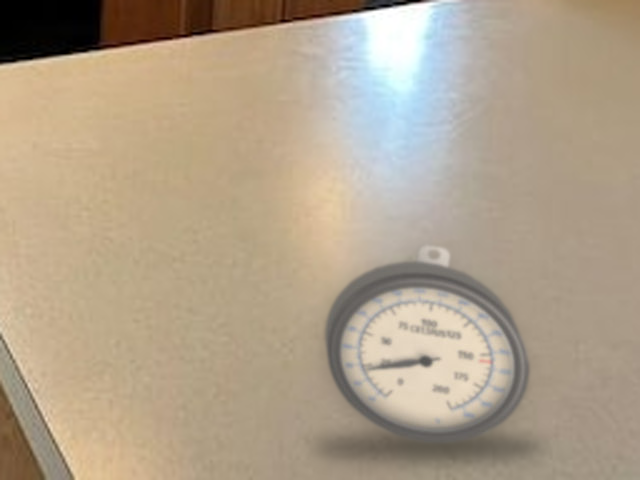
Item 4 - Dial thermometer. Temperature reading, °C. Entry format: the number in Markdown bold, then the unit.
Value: **25** °C
